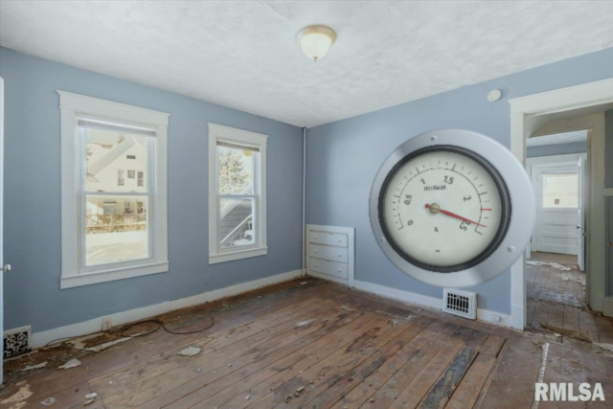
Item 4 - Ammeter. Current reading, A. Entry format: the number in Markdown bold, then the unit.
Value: **2.4** A
